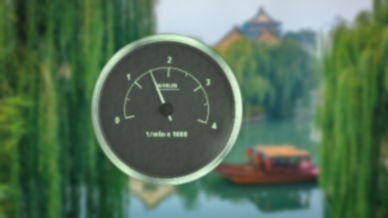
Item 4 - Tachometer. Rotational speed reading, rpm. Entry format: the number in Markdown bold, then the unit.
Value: **1500** rpm
